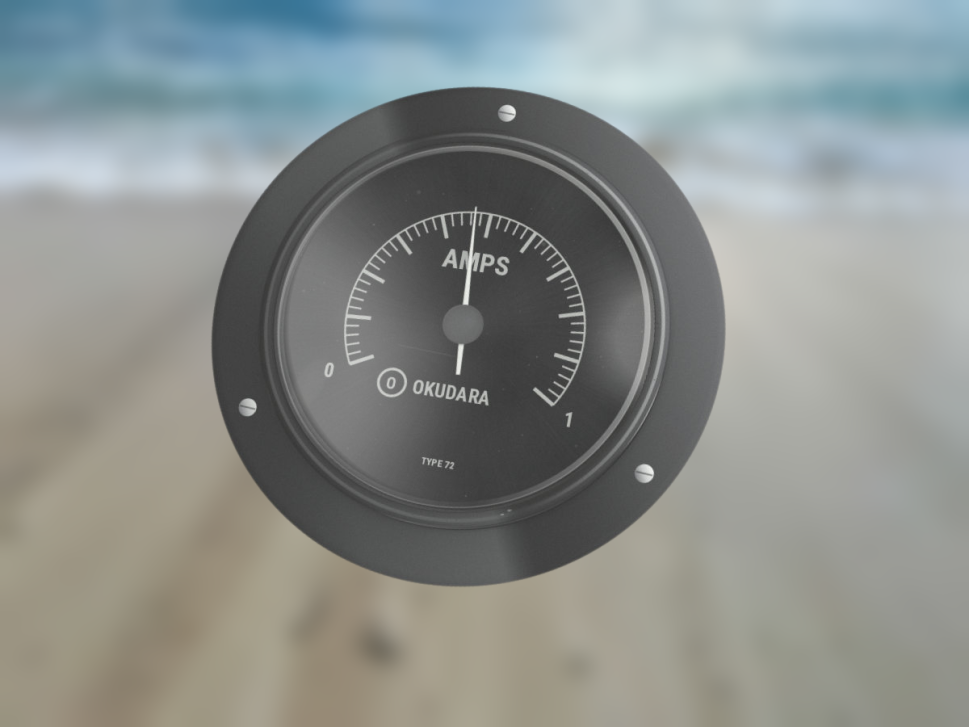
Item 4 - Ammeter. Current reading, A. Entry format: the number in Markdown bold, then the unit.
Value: **0.47** A
